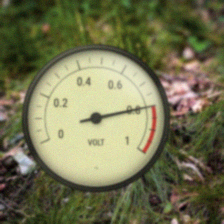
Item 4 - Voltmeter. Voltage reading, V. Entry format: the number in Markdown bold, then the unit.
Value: **0.8** V
